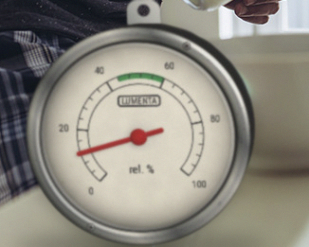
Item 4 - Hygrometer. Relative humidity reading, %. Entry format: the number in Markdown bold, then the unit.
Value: **12** %
